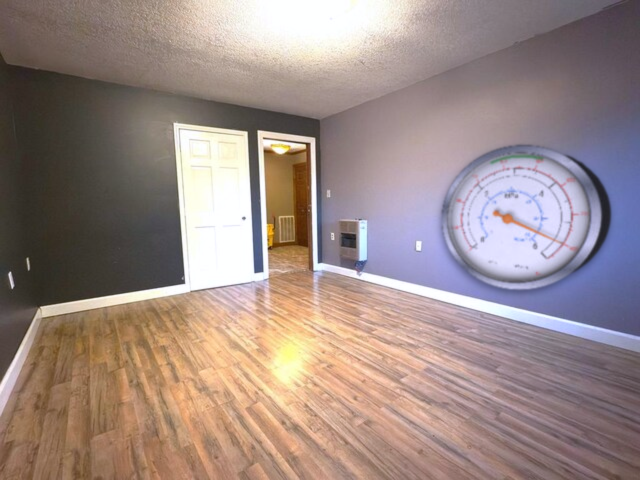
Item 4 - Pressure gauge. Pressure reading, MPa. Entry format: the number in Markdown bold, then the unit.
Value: **5.5** MPa
